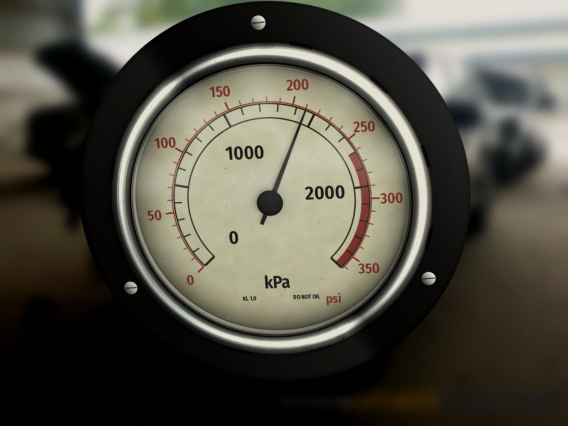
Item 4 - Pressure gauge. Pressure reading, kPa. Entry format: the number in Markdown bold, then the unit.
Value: **1450** kPa
